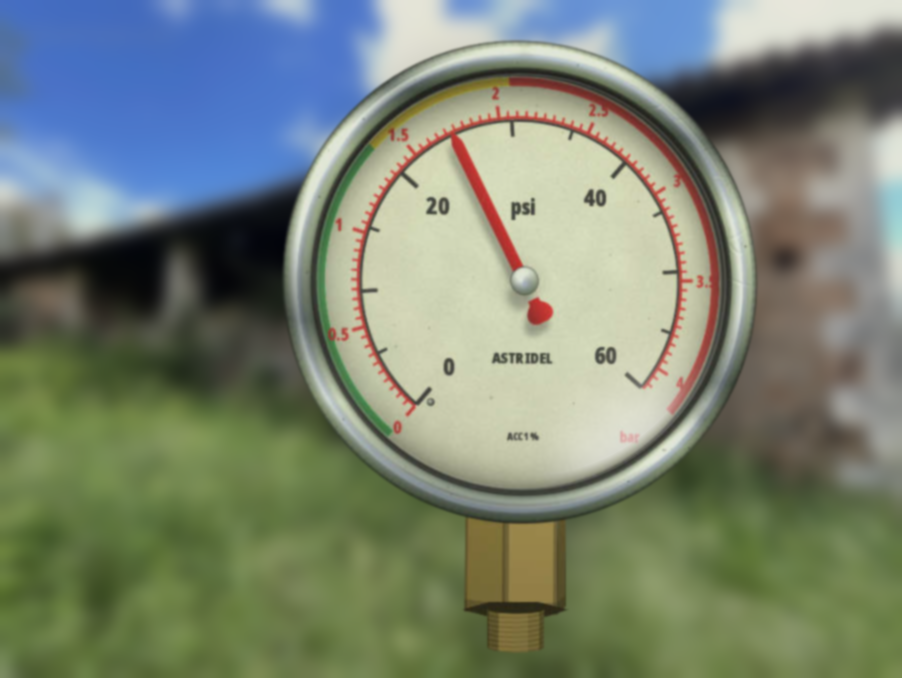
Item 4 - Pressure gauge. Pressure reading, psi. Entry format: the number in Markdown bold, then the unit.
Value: **25** psi
